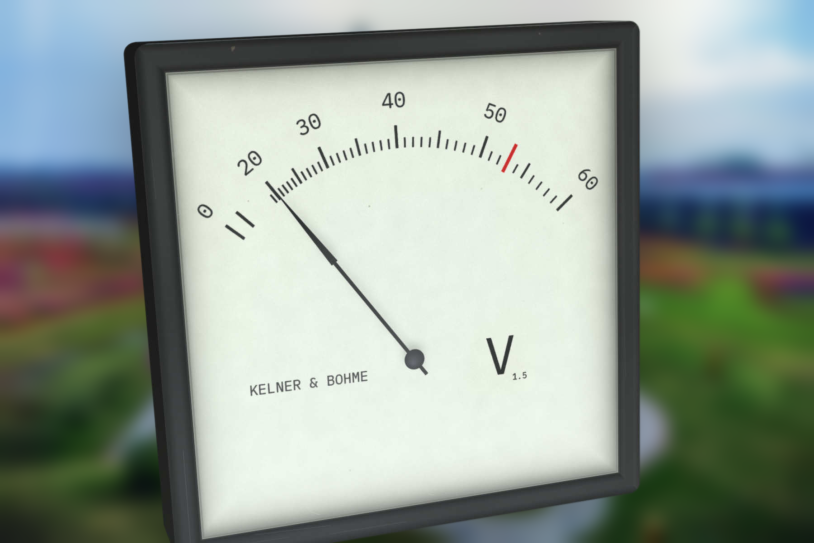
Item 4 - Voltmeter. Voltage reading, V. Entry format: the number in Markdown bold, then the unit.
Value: **20** V
